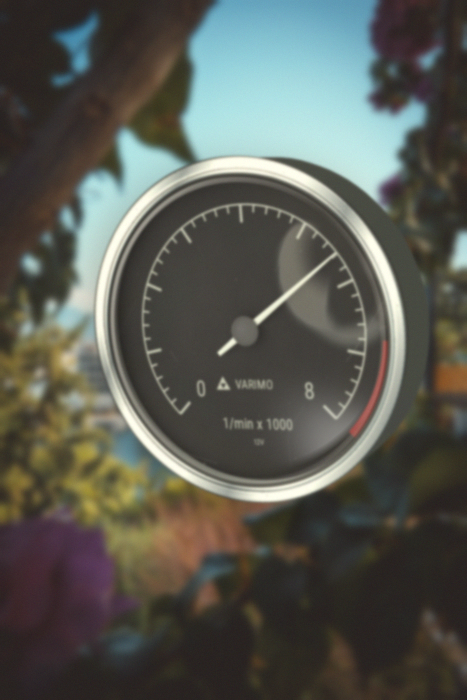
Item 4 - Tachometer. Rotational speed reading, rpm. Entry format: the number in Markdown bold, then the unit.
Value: **5600** rpm
